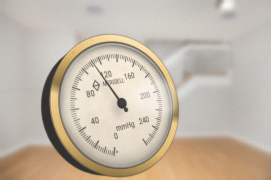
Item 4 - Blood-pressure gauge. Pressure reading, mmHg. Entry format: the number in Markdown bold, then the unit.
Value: **110** mmHg
